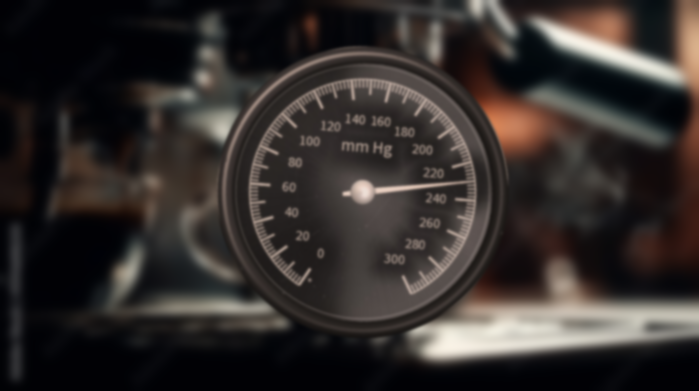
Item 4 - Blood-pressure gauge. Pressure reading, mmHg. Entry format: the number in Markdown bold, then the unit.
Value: **230** mmHg
